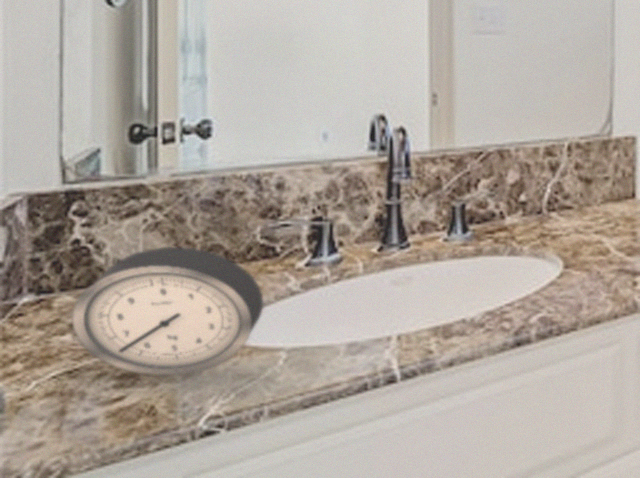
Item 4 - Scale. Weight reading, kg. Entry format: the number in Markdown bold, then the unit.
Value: **6.5** kg
